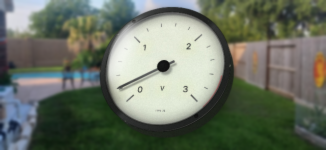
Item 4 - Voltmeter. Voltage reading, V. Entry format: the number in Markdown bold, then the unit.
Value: **0.2** V
